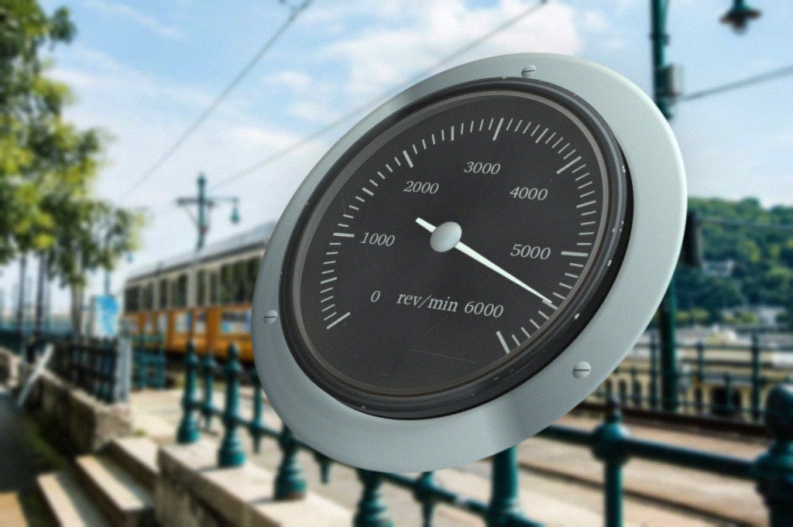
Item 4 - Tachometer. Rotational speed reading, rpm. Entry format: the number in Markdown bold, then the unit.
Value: **5500** rpm
